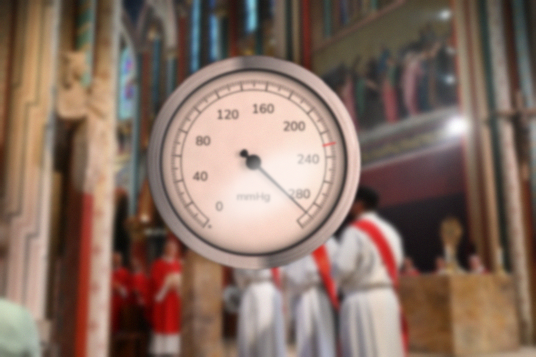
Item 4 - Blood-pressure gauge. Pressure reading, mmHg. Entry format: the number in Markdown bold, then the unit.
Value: **290** mmHg
